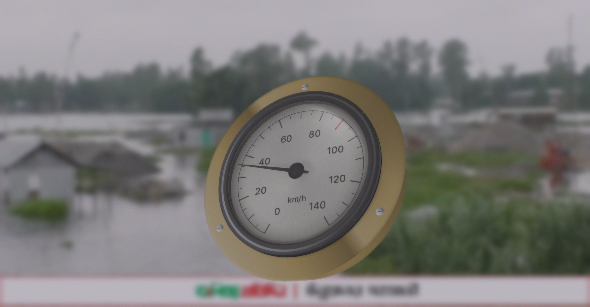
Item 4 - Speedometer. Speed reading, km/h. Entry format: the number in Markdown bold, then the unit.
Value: **35** km/h
